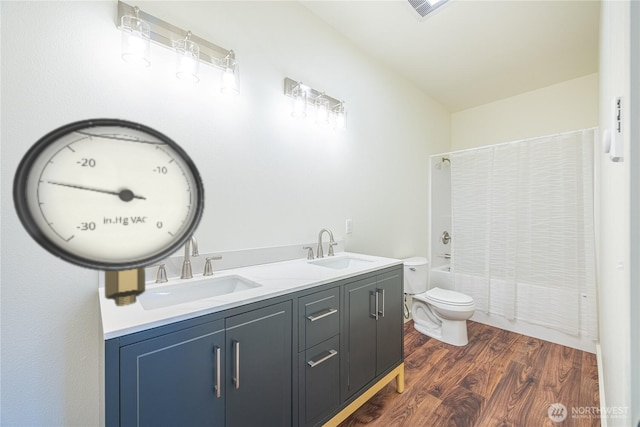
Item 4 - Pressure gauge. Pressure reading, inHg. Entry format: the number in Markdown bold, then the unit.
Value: **-24** inHg
